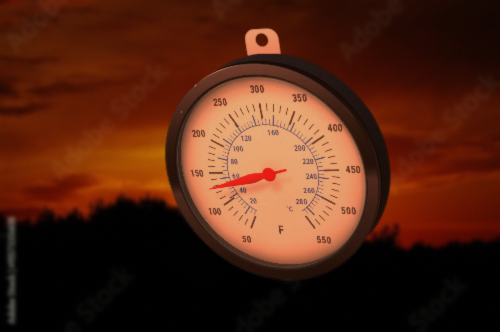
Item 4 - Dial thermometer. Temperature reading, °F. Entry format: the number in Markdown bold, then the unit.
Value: **130** °F
